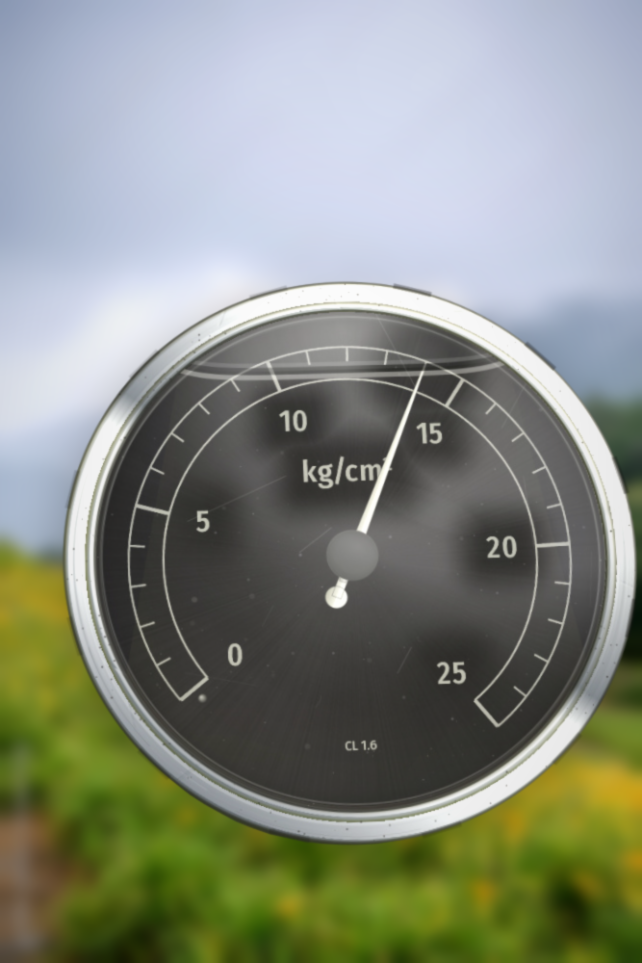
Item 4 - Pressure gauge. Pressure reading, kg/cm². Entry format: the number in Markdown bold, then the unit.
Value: **14** kg/cm²
